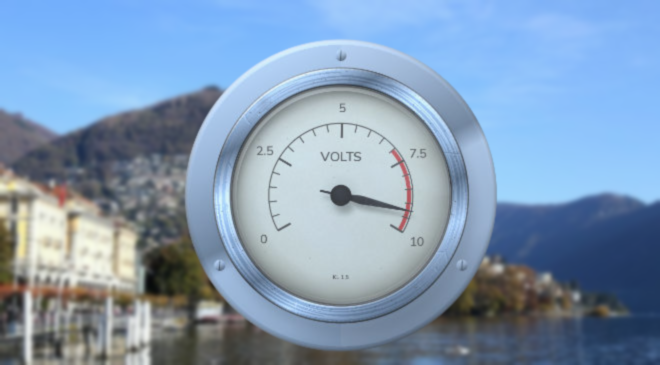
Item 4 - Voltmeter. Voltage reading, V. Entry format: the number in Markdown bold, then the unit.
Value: **9.25** V
